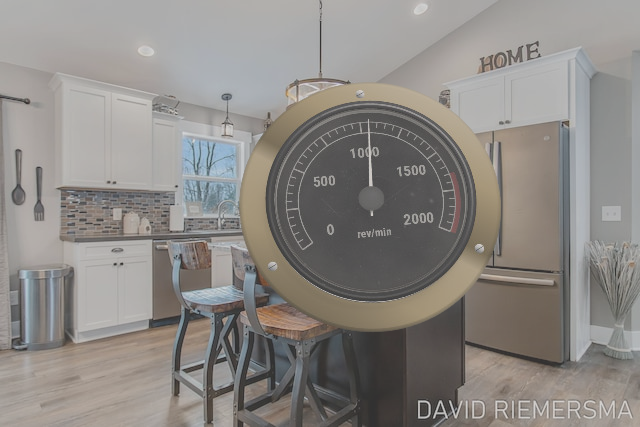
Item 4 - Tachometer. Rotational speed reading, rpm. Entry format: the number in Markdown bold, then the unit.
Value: **1050** rpm
